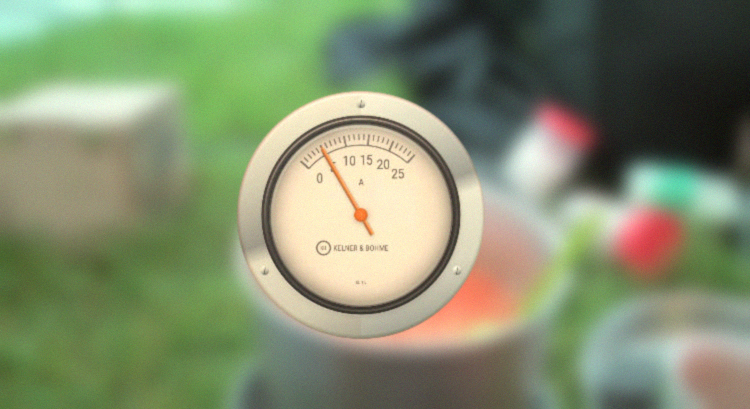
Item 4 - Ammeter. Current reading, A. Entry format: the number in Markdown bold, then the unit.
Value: **5** A
